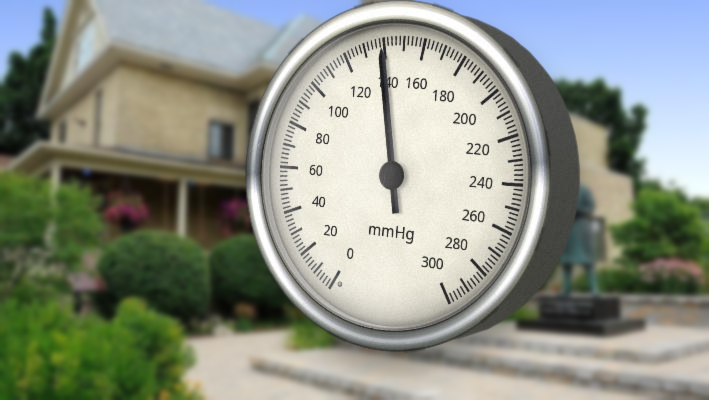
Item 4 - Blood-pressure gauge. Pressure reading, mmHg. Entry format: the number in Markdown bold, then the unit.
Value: **140** mmHg
